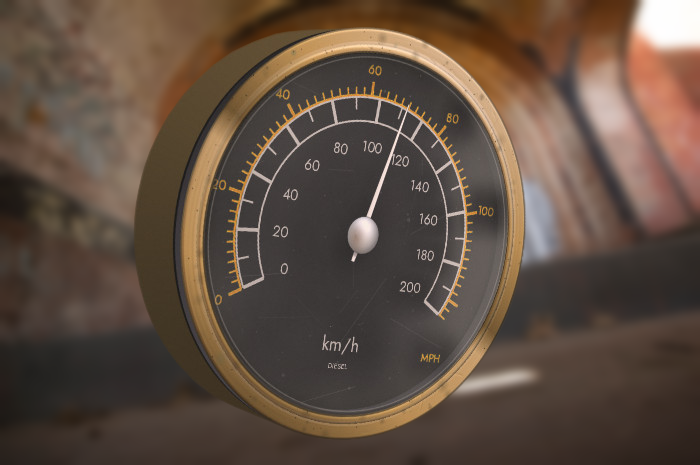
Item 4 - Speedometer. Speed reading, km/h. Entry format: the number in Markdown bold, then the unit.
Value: **110** km/h
